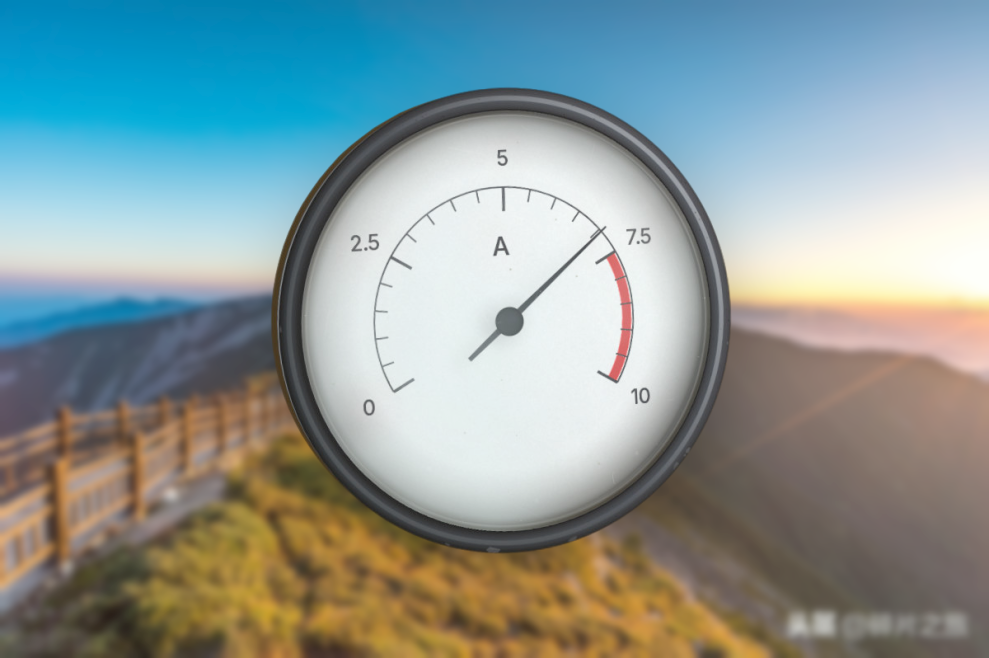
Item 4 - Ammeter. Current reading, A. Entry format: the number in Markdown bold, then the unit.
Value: **7** A
